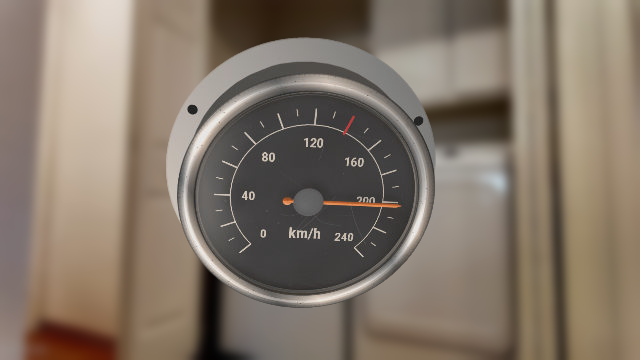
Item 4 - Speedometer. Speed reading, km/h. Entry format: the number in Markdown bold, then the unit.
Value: **200** km/h
